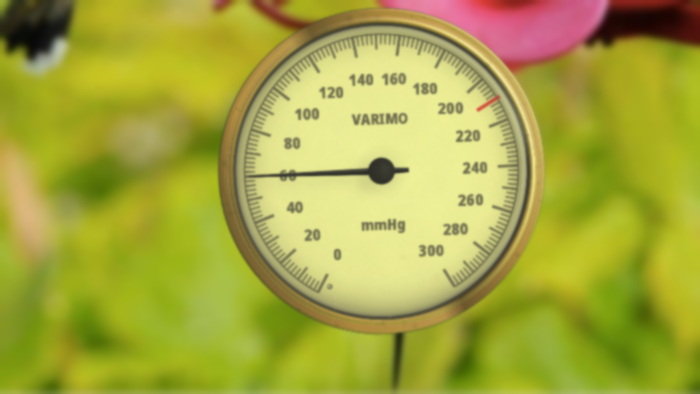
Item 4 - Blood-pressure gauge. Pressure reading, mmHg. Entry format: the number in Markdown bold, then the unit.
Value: **60** mmHg
